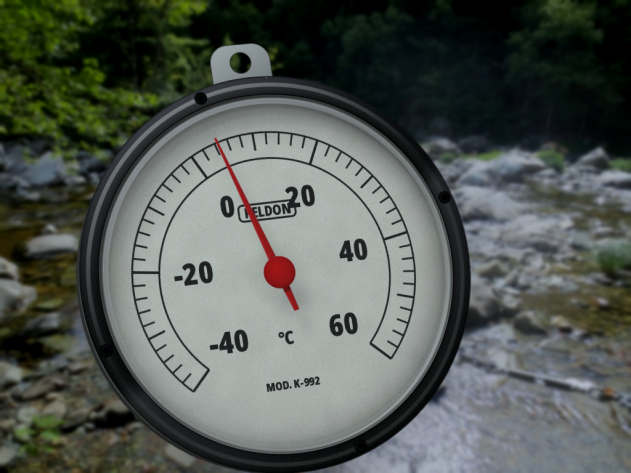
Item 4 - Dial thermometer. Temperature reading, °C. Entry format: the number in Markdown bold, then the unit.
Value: **4** °C
